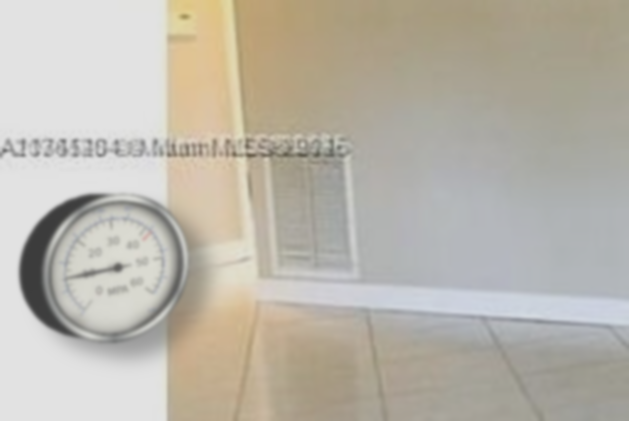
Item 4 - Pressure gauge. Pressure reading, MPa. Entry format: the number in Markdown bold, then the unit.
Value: **10** MPa
